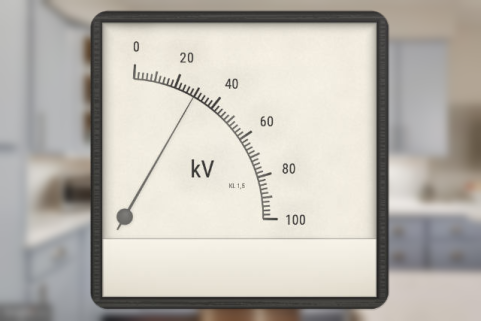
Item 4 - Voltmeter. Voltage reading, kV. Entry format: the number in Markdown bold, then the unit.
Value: **30** kV
